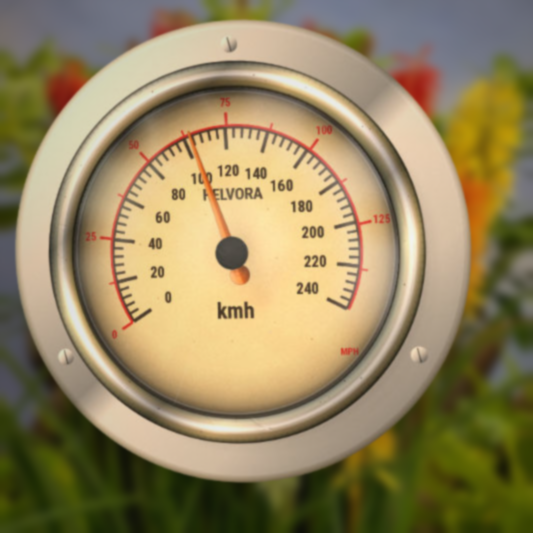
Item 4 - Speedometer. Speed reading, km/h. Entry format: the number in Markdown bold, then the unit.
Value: **104** km/h
